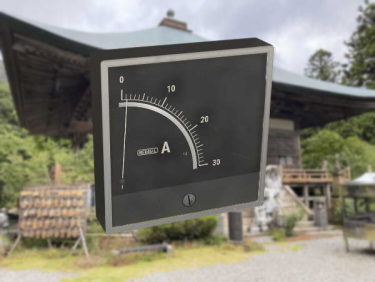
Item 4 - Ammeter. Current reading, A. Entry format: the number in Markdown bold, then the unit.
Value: **1** A
